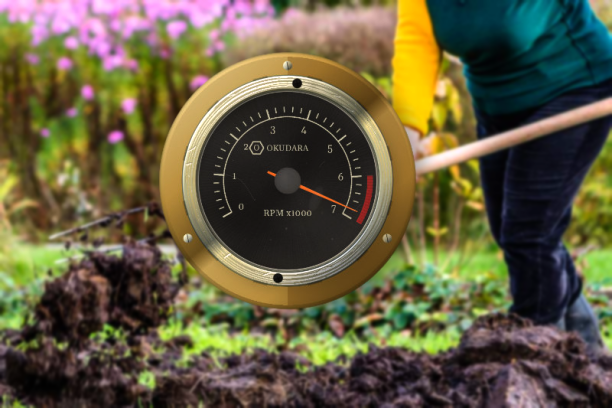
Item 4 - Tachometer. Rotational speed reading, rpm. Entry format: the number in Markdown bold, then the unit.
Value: **6800** rpm
